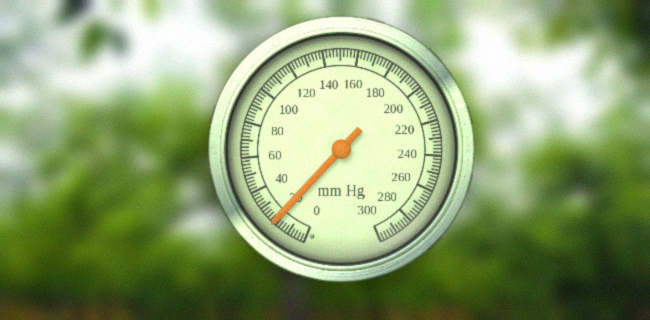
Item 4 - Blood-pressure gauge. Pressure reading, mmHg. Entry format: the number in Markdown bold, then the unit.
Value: **20** mmHg
